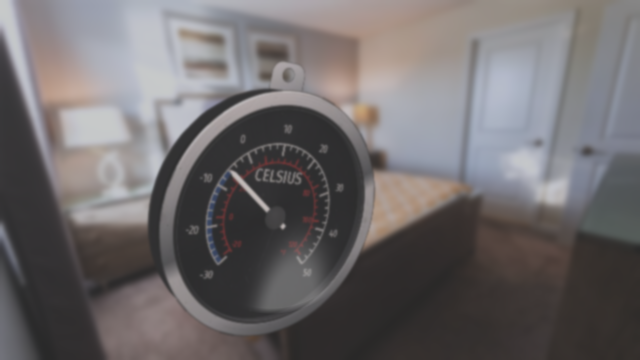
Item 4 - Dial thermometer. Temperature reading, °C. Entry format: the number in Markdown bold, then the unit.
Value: **-6** °C
